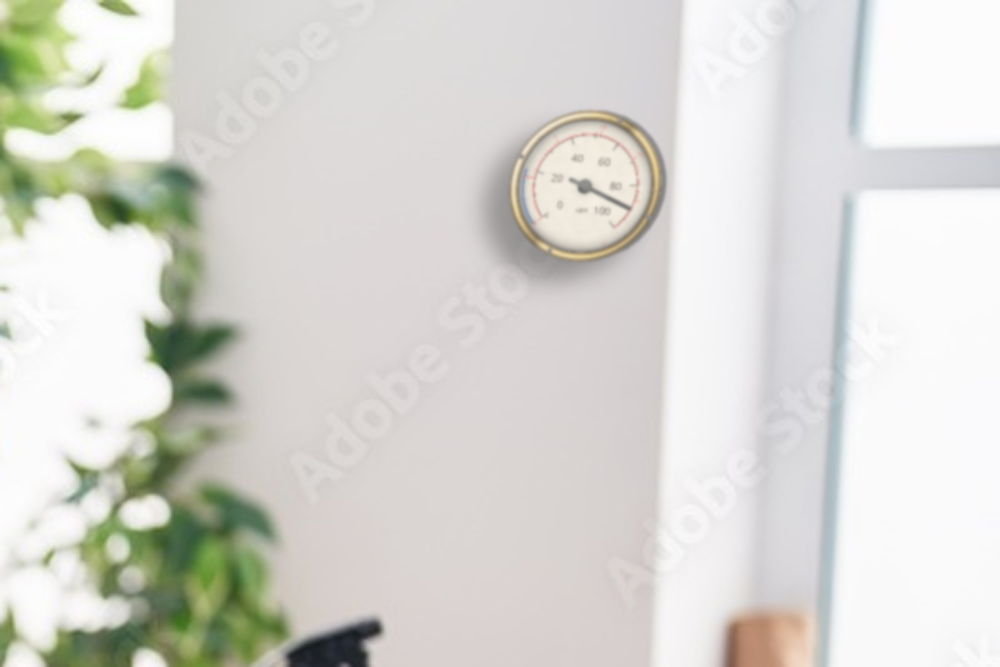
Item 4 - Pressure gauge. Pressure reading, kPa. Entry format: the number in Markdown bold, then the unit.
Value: **90** kPa
